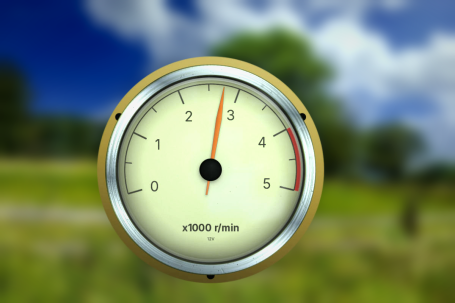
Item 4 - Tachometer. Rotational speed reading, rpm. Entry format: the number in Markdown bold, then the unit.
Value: **2750** rpm
